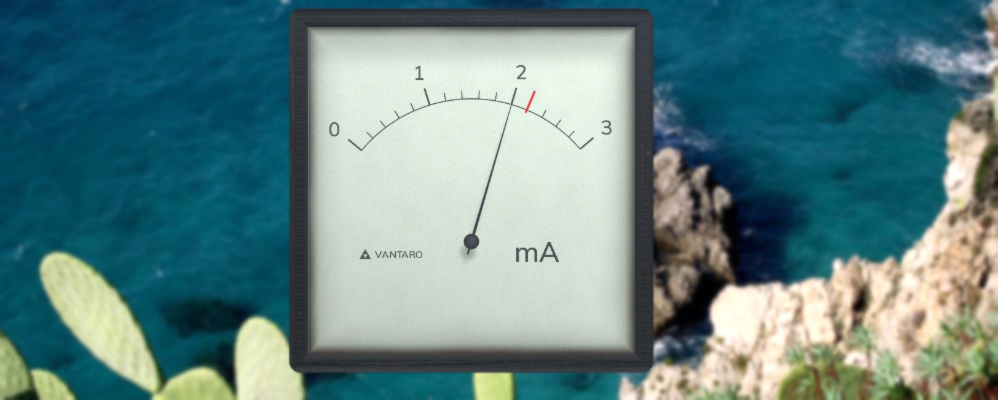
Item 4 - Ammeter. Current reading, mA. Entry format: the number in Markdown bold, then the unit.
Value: **2** mA
